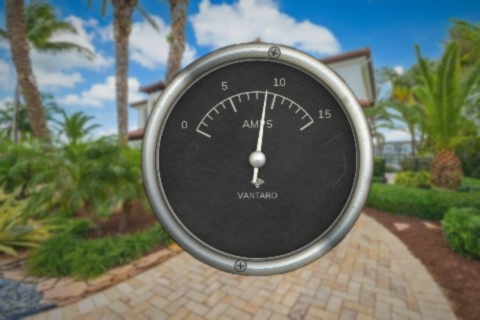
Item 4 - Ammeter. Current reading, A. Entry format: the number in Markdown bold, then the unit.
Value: **9** A
